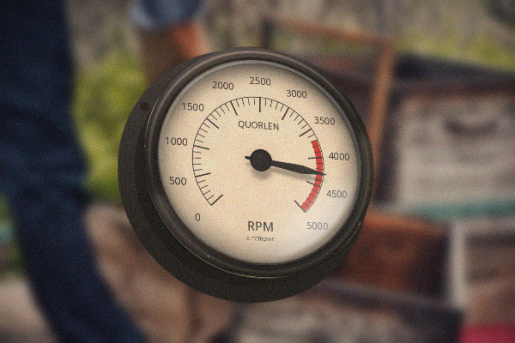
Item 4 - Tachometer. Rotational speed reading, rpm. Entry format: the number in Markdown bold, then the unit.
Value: **4300** rpm
